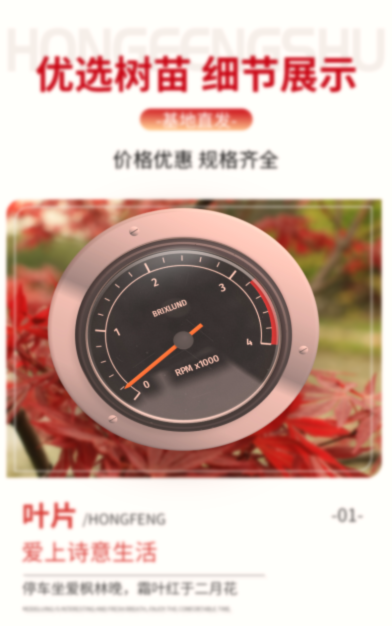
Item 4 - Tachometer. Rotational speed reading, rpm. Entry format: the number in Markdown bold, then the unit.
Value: **200** rpm
